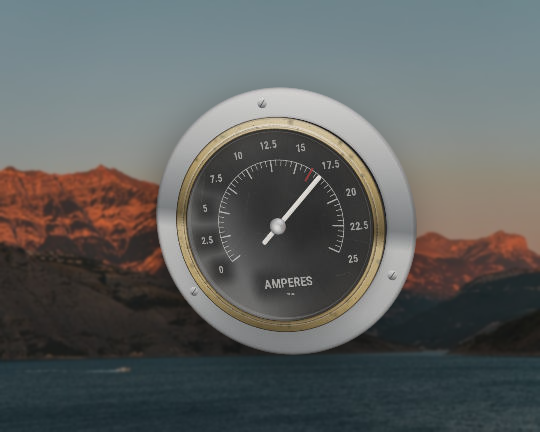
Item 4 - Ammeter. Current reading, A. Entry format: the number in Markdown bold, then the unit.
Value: **17.5** A
